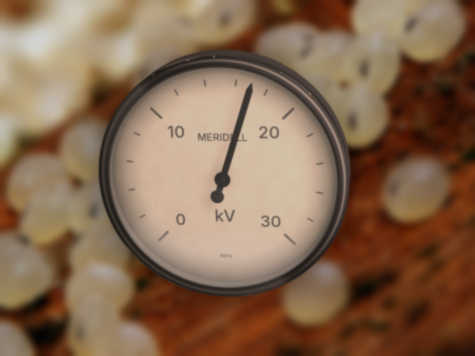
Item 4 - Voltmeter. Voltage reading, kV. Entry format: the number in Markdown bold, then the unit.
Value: **17** kV
